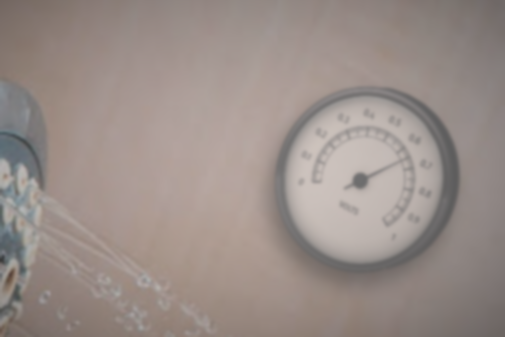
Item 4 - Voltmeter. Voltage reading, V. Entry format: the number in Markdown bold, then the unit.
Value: **0.65** V
